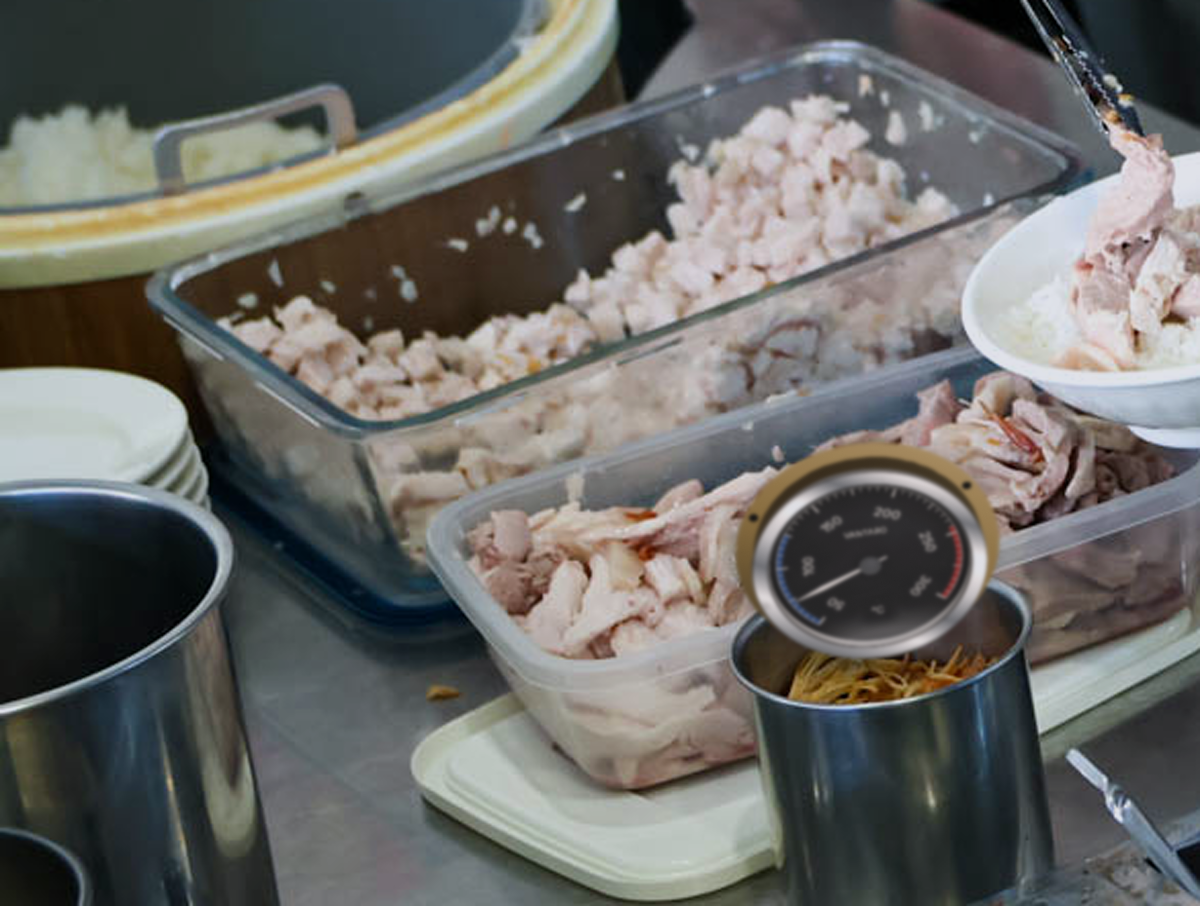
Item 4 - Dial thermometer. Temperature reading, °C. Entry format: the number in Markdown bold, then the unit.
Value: **75** °C
